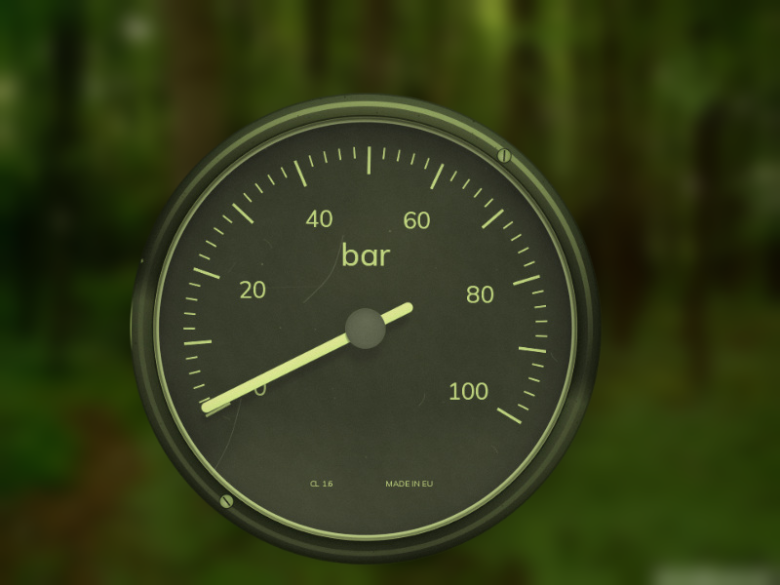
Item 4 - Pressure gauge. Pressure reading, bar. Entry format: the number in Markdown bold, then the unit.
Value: **1** bar
